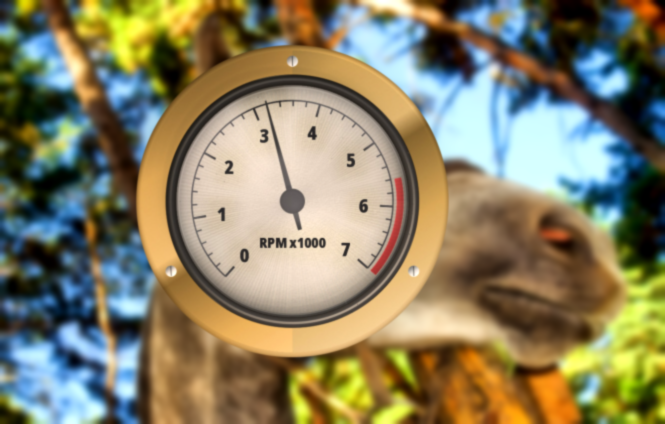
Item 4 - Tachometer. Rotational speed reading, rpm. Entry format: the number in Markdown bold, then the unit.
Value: **3200** rpm
